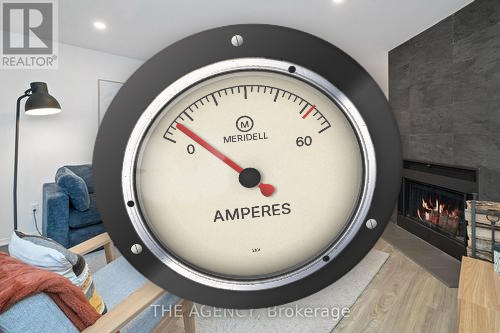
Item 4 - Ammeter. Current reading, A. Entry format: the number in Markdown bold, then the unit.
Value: **6** A
